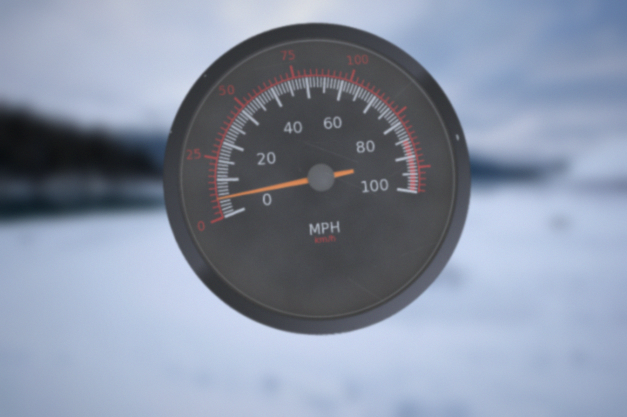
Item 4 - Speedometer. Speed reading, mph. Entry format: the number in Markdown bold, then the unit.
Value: **5** mph
